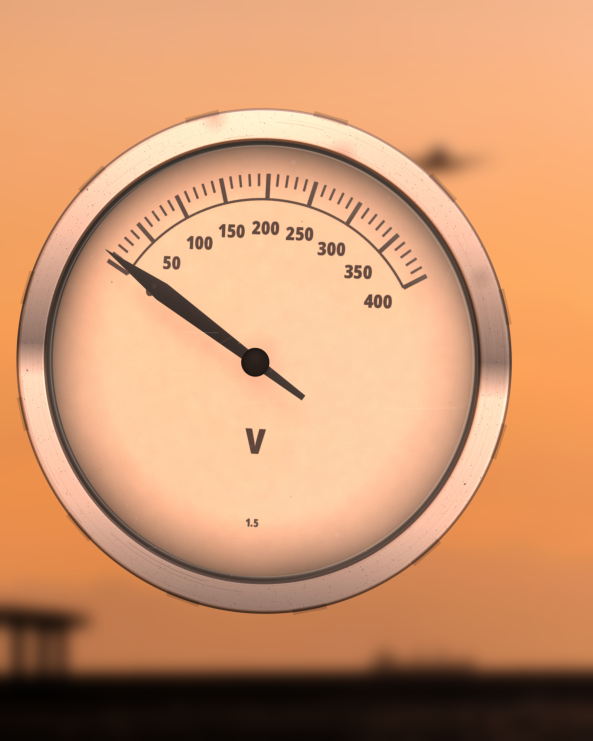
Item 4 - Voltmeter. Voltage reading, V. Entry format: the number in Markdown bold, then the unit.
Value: **10** V
